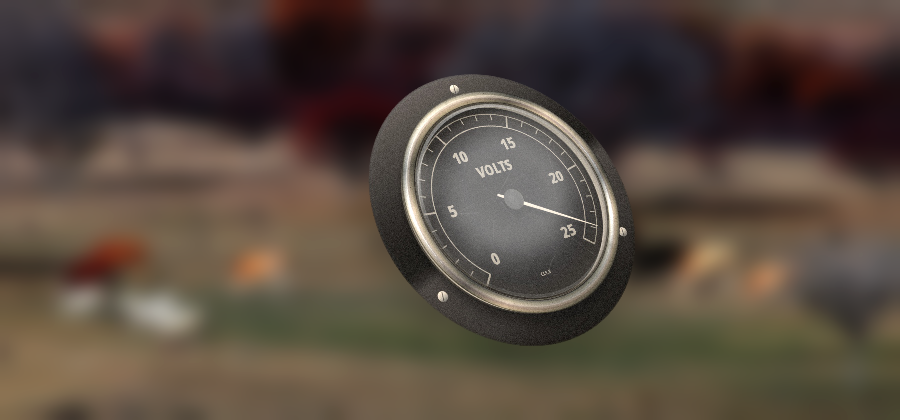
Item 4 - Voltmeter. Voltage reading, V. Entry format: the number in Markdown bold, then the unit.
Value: **24** V
